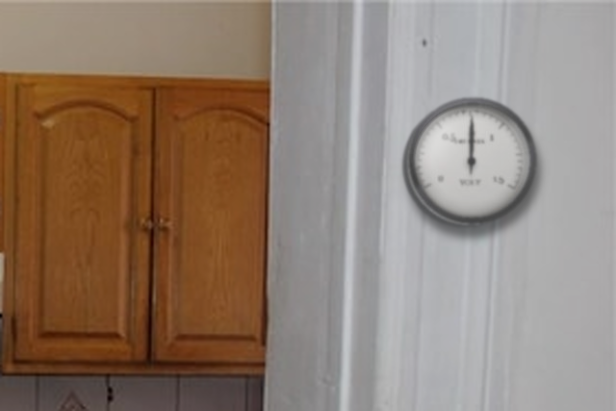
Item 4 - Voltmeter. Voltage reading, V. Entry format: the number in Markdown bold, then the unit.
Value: **0.75** V
